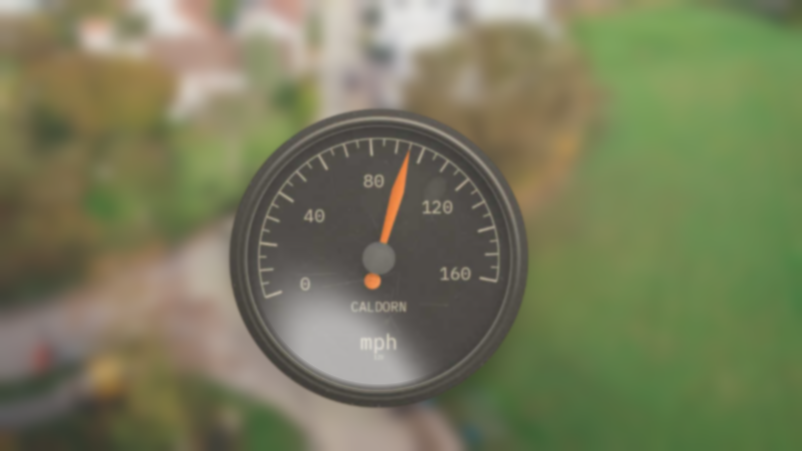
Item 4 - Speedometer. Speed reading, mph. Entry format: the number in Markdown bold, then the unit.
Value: **95** mph
